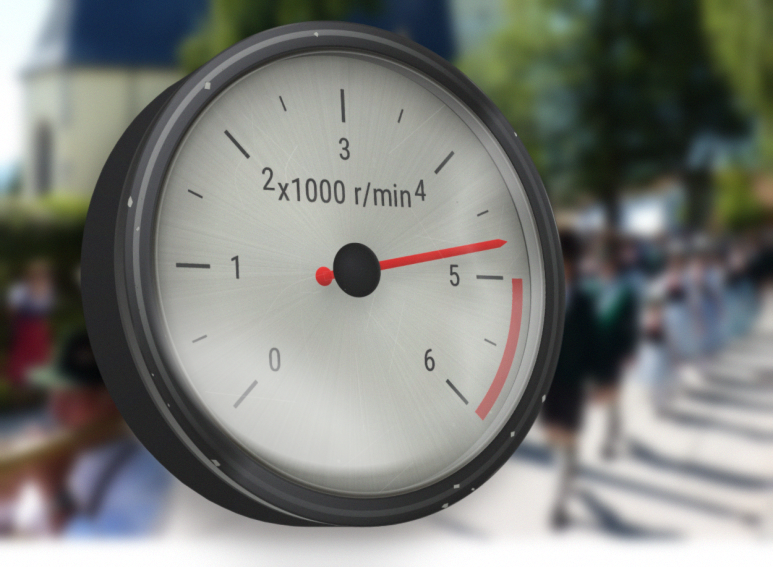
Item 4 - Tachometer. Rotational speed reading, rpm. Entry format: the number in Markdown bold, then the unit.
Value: **4750** rpm
